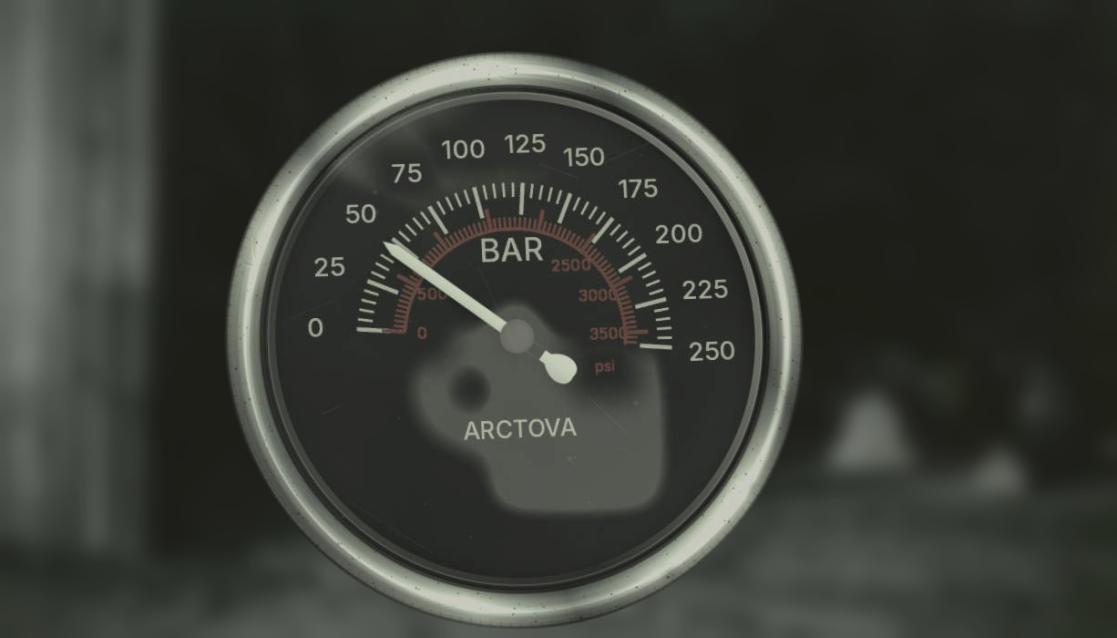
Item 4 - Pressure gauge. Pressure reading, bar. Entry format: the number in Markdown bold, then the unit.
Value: **45** bar
